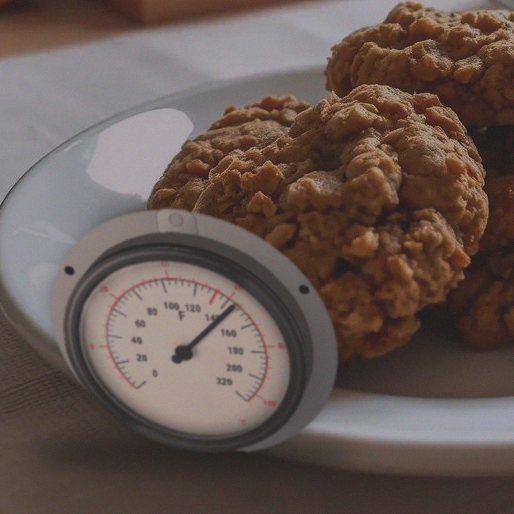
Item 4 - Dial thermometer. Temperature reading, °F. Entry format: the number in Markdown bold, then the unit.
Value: **144** °F
